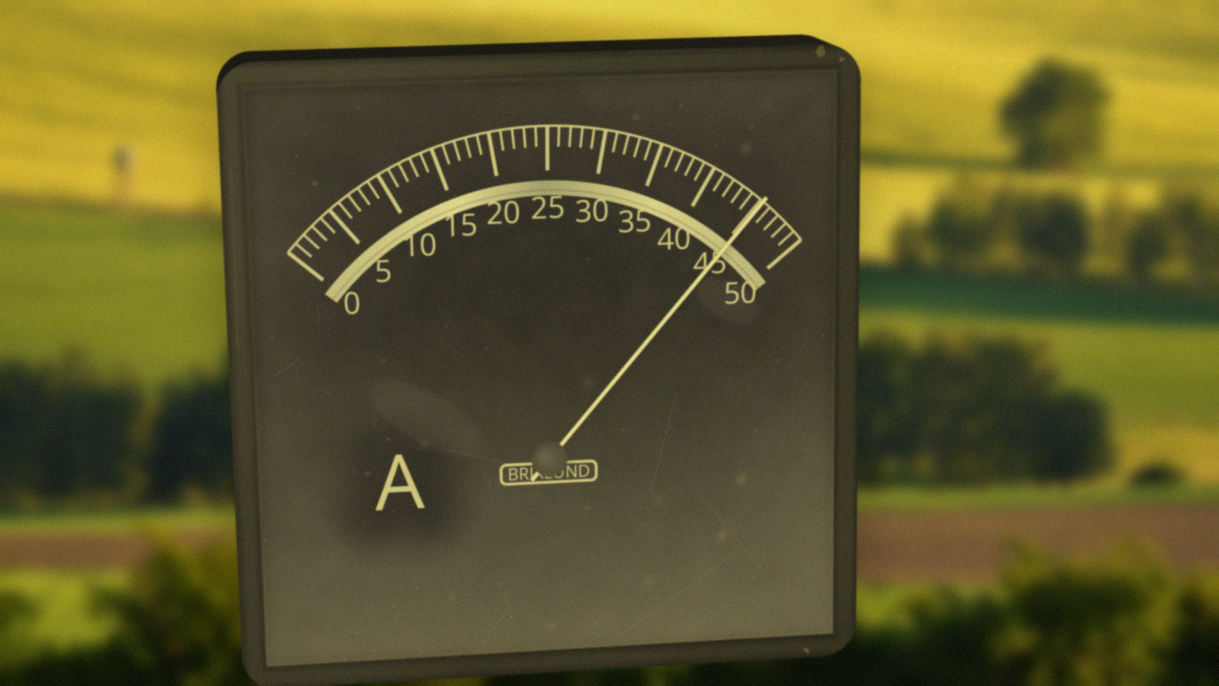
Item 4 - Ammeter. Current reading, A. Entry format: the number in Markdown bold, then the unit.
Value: **45** A
